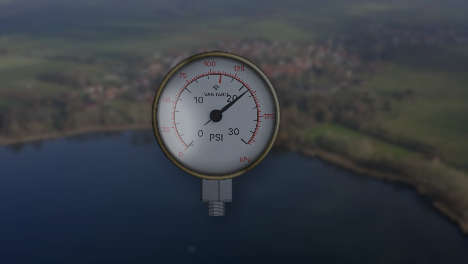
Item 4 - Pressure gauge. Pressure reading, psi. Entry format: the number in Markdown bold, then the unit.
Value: **21** psi
